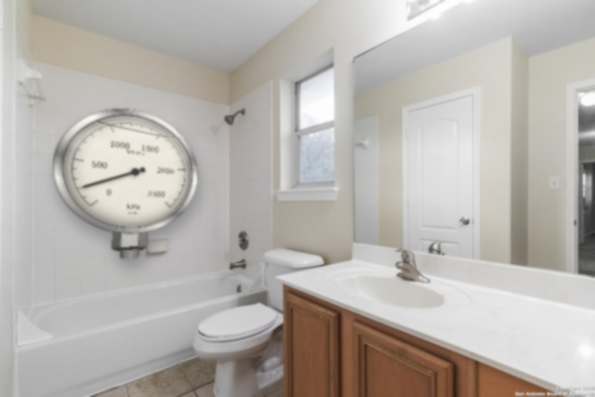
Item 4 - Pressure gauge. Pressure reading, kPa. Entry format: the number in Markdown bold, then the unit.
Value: **200** kPa
